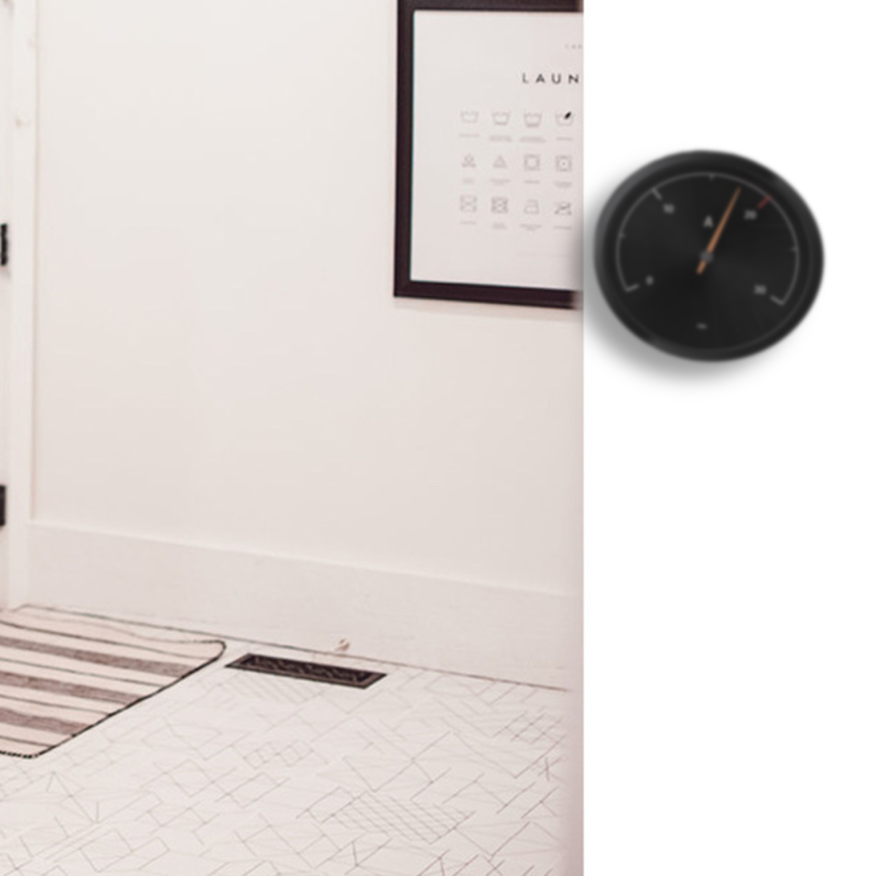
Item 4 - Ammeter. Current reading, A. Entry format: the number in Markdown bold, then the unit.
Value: **17.5** A
